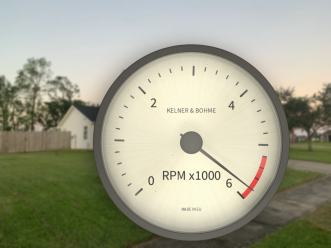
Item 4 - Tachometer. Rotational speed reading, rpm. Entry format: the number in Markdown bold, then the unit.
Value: **5800** rpm
